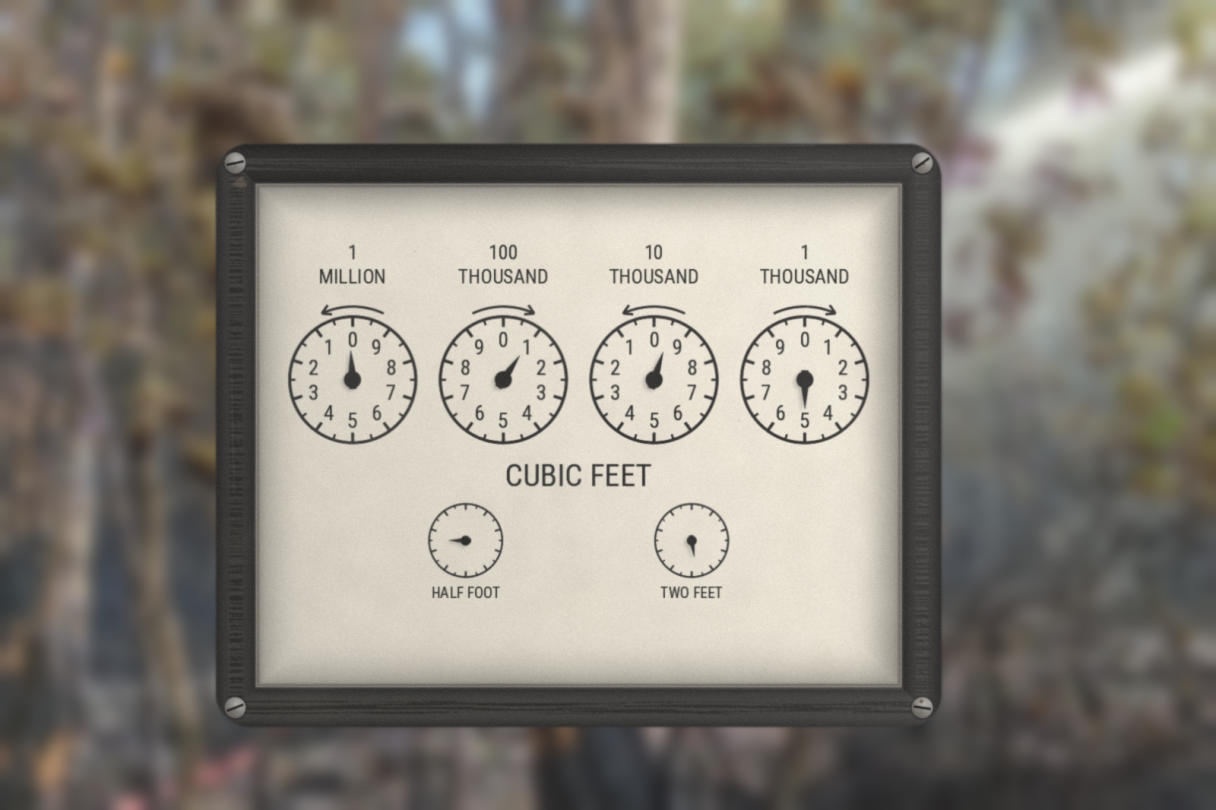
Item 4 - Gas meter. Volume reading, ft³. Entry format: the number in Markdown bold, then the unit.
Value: **9500** ft³
